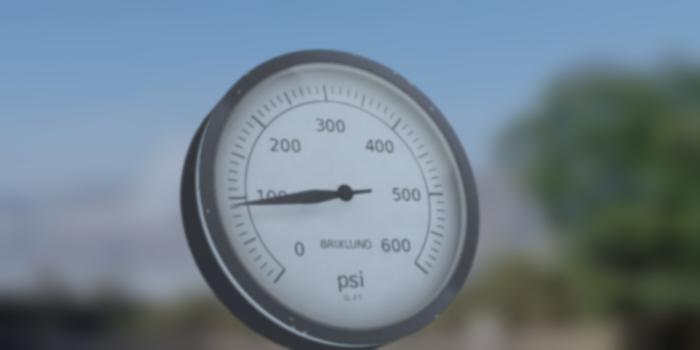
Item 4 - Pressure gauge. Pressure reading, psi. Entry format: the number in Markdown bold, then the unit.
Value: **90** psi
